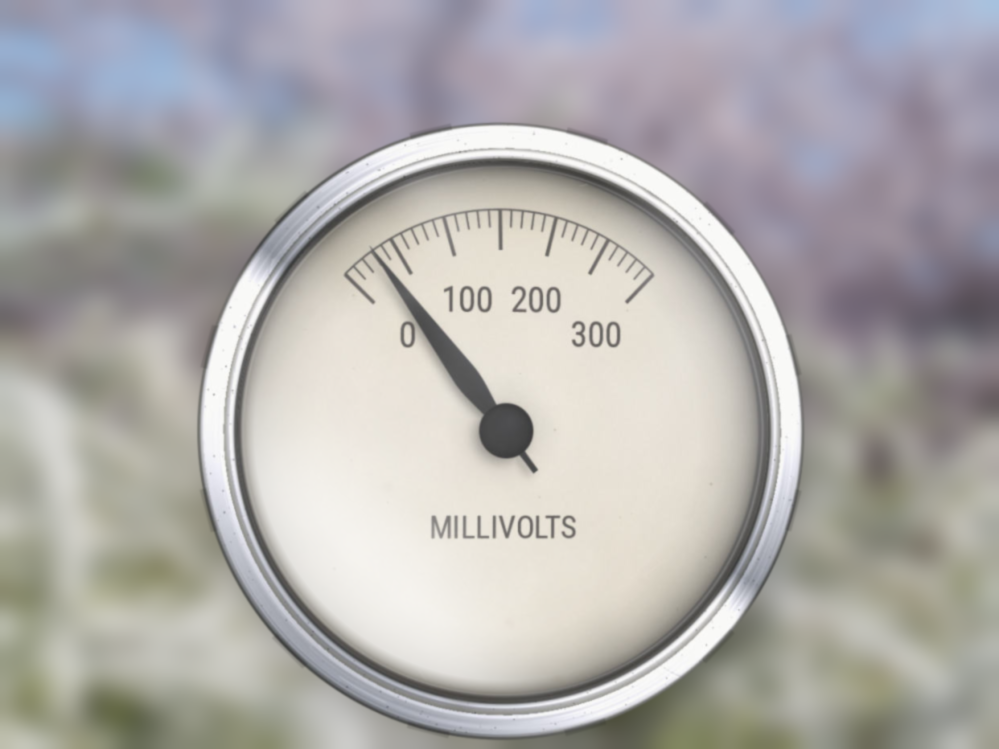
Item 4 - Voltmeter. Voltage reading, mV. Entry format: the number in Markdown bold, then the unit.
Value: **30** mV
